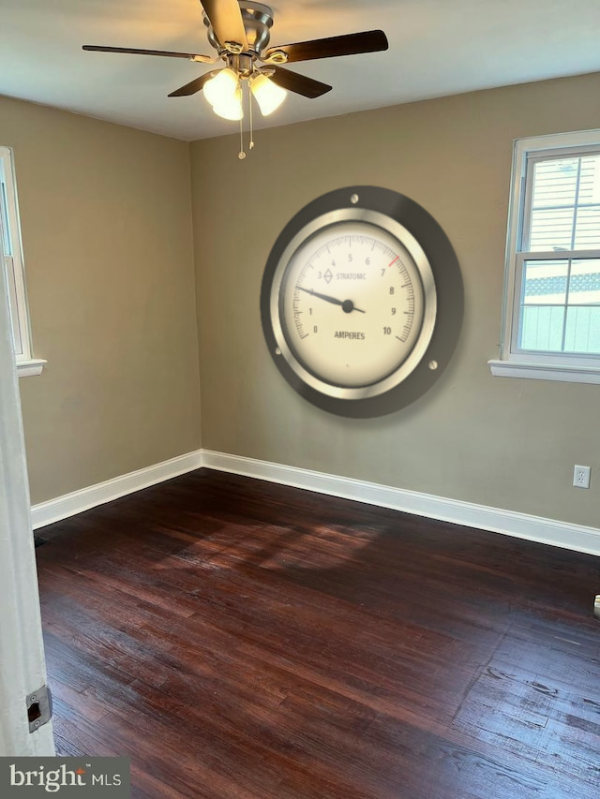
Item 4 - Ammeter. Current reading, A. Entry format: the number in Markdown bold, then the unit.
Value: **2** A
